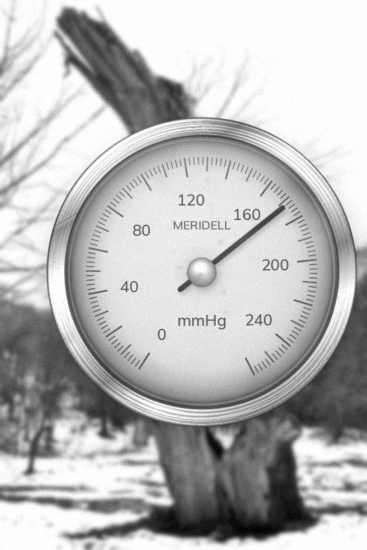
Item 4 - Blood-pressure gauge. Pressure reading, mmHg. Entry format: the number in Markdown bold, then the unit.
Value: **172** mmHg
